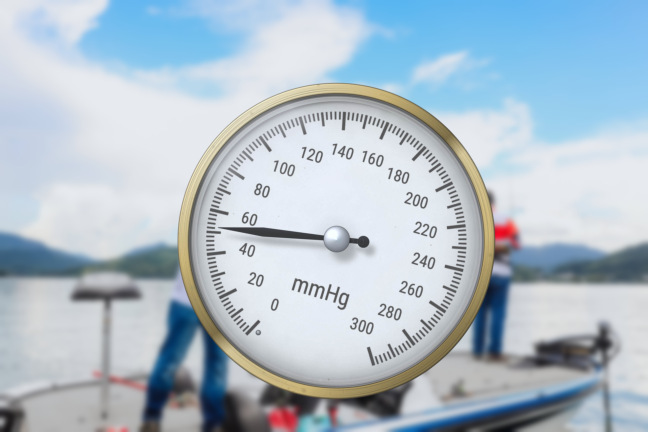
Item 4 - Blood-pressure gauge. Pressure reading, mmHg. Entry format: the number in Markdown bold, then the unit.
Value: **52** mmHg
